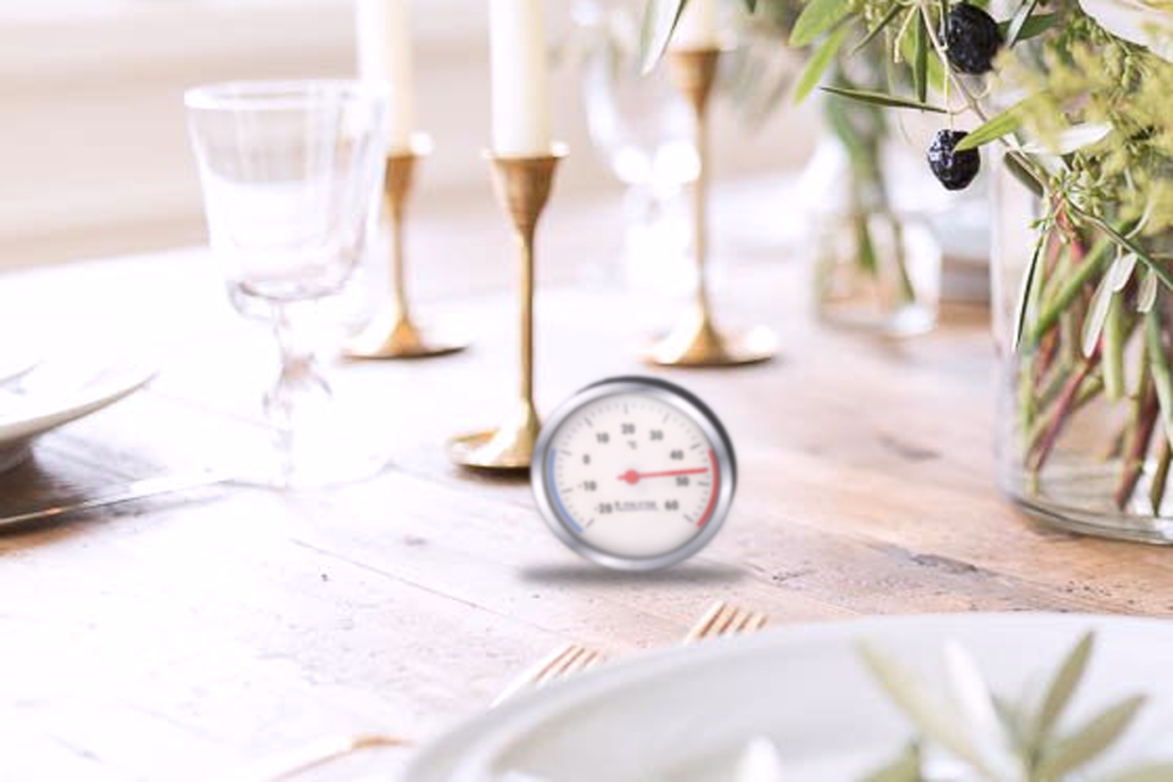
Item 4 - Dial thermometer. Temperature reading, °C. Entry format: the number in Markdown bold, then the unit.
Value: **46** °C
